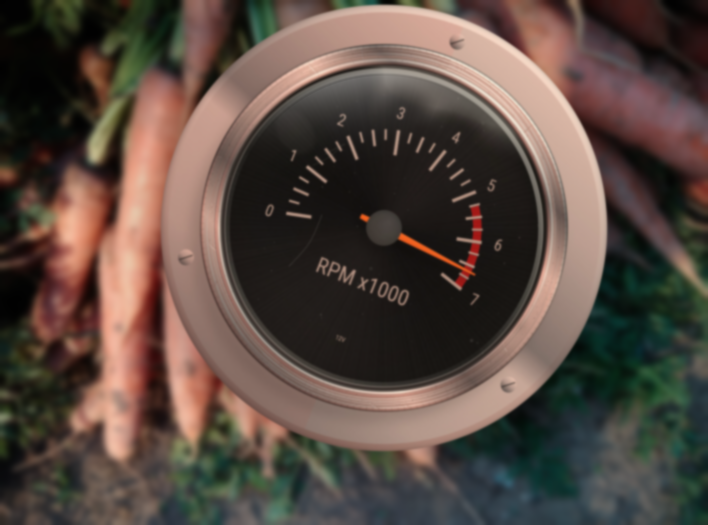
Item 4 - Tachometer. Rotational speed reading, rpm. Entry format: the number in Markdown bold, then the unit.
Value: **6625** rpm
